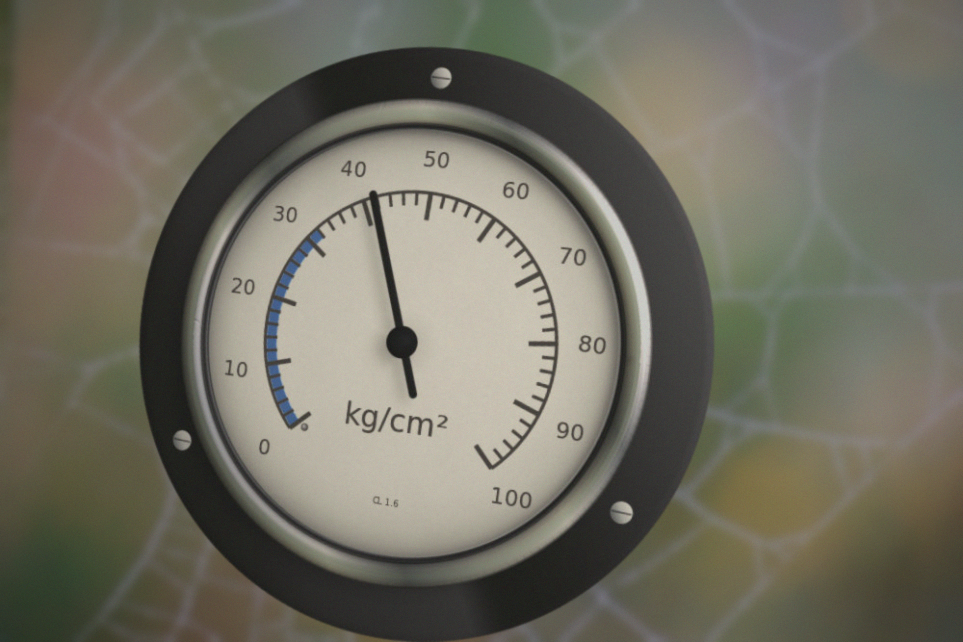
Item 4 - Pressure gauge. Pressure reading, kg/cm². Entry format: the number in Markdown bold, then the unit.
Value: **42** kg/cm²
